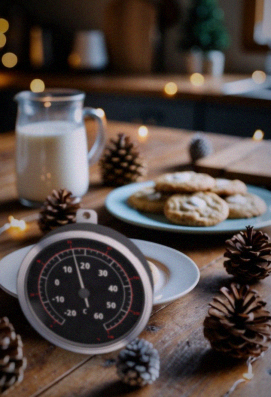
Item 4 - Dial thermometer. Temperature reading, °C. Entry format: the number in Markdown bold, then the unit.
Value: **16** °C
